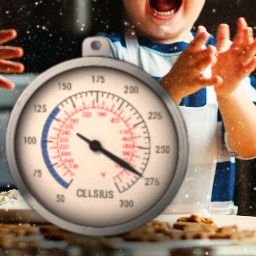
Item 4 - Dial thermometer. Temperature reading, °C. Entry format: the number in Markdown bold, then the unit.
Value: **275** °C
